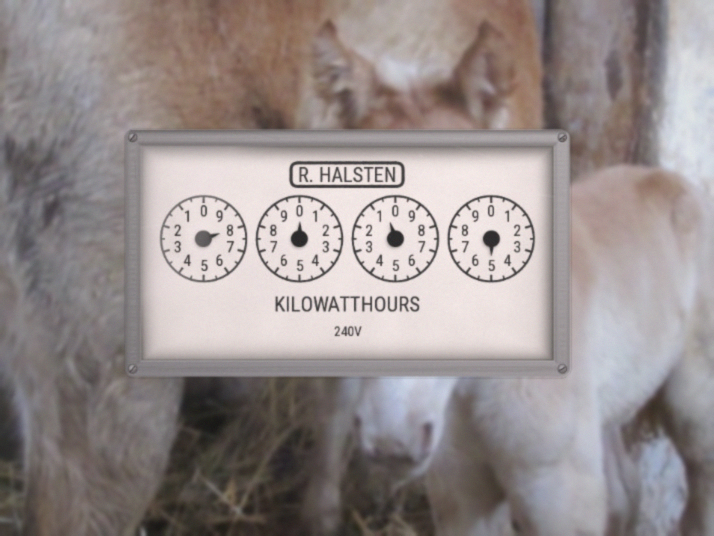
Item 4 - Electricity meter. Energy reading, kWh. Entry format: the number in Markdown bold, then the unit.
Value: **8005** kWh
